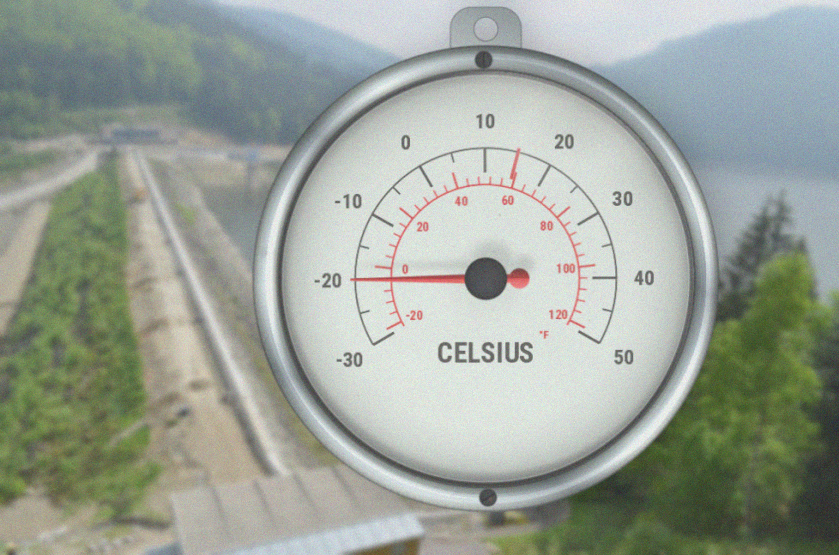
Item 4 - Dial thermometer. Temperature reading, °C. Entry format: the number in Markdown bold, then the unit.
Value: **-20** °C
